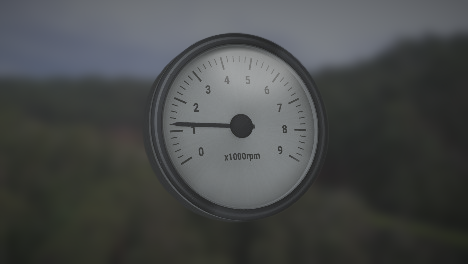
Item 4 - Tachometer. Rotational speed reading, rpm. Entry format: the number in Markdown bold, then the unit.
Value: **1200** rpm
